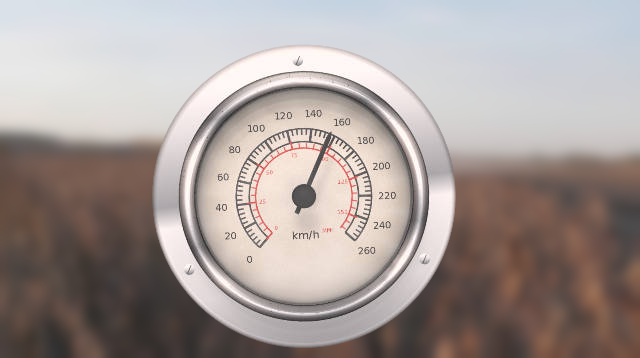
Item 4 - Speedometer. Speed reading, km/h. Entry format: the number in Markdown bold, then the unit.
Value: **156** km/h
